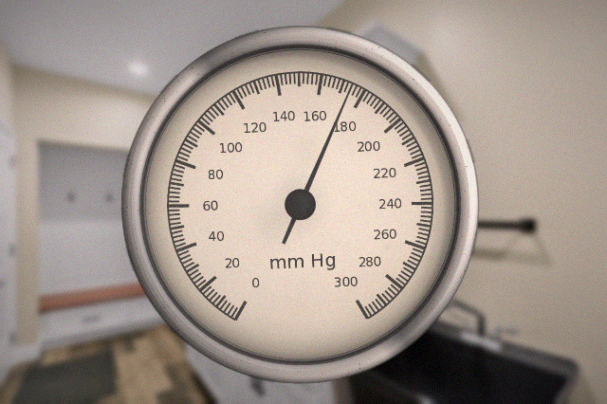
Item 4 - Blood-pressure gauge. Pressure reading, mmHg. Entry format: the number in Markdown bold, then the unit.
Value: **174** mmHg
